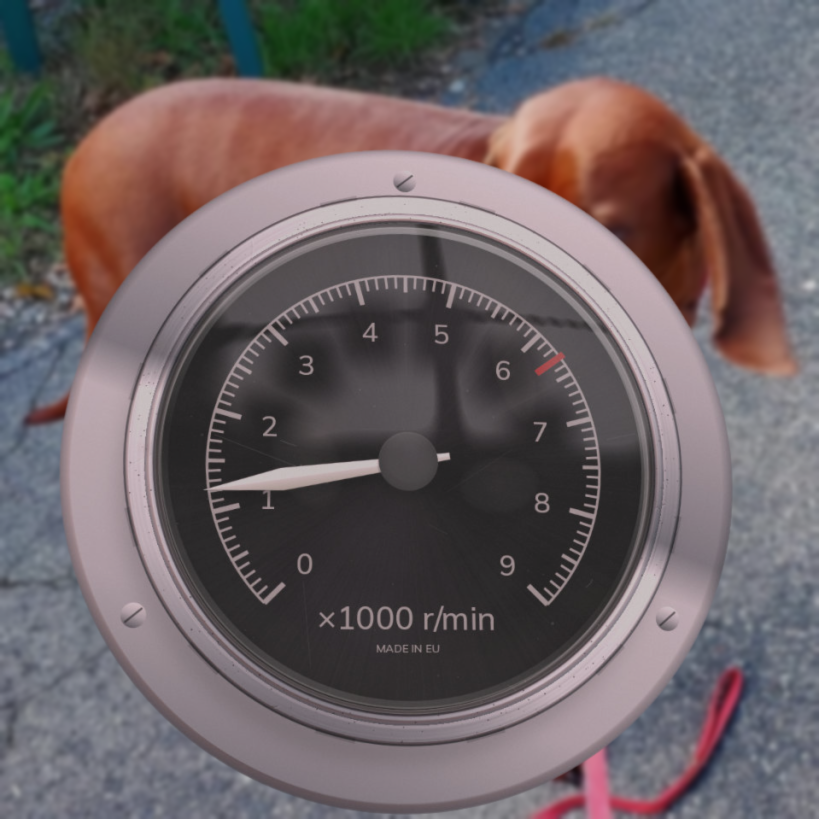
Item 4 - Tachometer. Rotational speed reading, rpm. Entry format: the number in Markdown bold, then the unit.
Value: **1200** rpm
